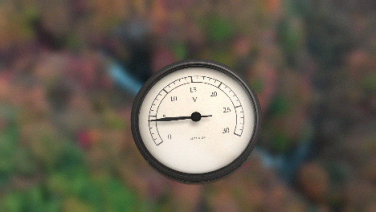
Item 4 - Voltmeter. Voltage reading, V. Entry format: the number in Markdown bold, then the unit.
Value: **4** V
